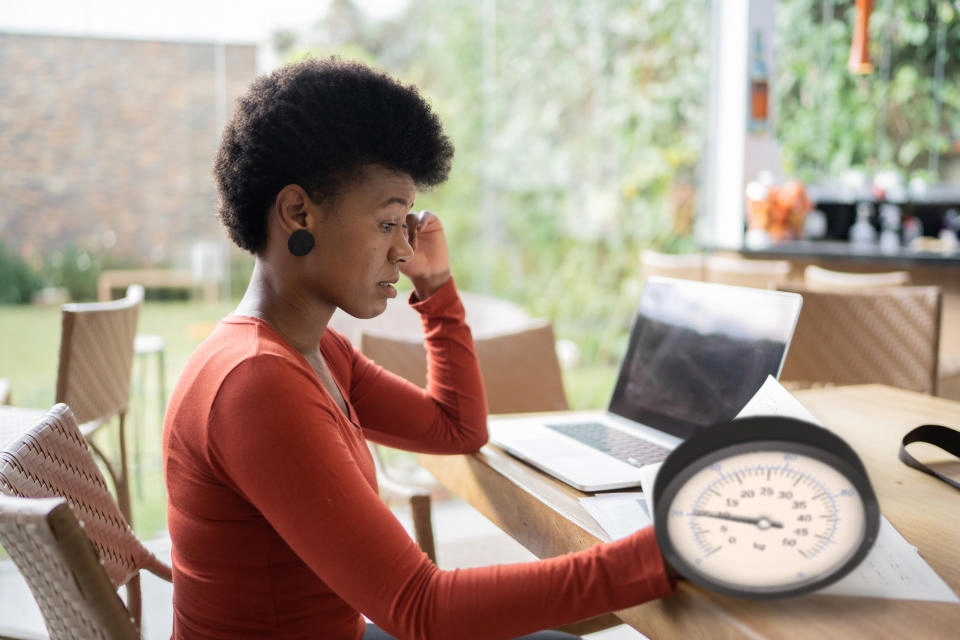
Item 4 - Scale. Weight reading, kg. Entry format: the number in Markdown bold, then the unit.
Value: **10** kg
